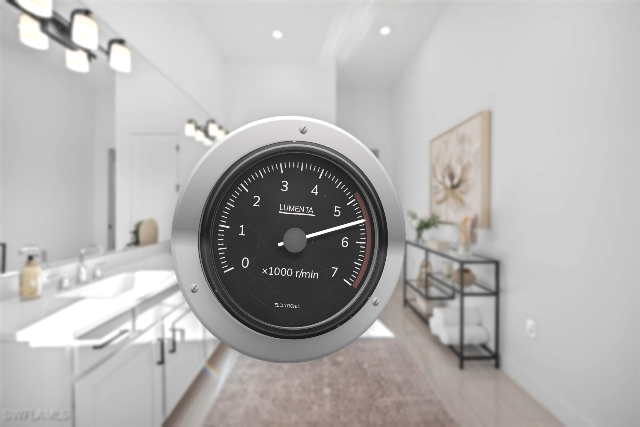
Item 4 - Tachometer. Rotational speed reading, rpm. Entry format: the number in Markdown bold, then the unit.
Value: **5500** rpm
